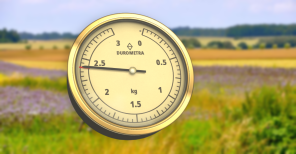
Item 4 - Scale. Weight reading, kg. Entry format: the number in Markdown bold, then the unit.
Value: **2.4** kg
